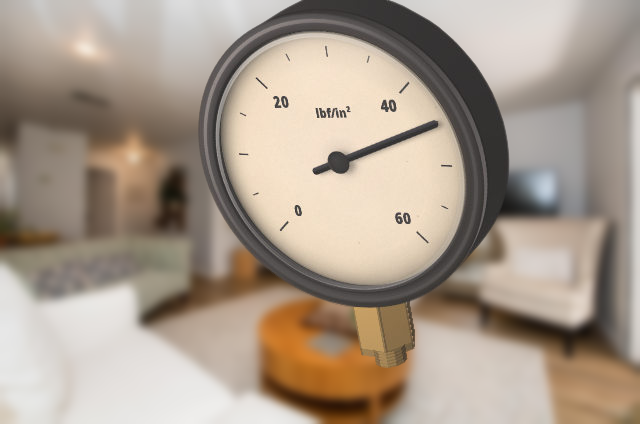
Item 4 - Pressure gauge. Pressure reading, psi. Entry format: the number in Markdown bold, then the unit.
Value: **45** psi
